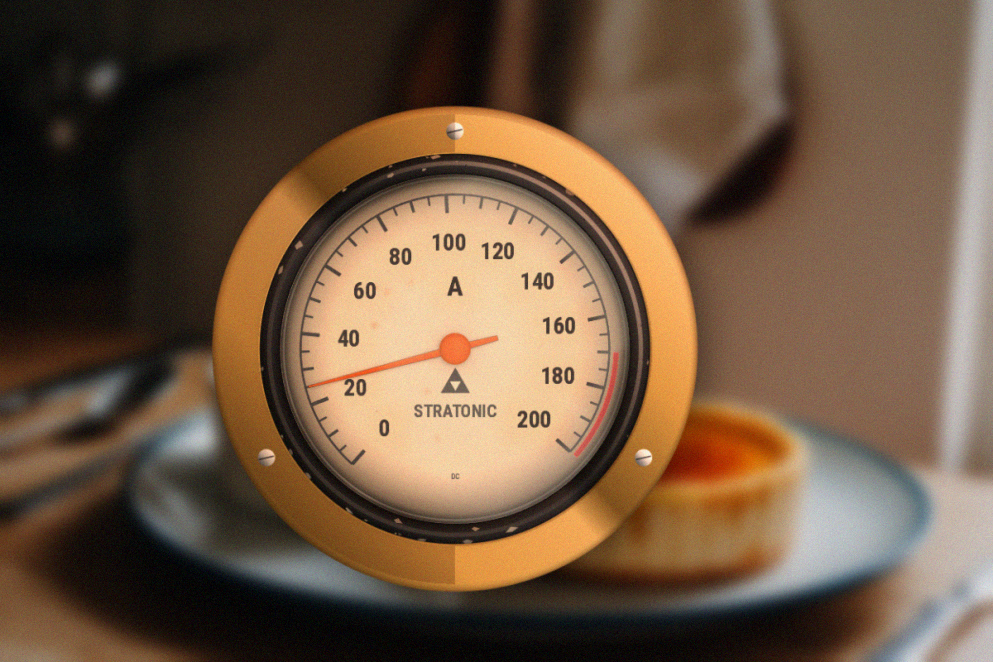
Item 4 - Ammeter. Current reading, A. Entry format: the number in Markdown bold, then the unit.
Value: **25** A
